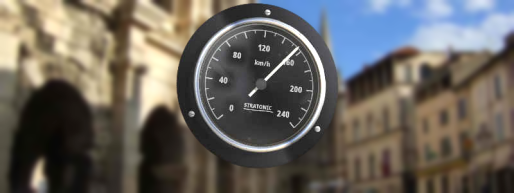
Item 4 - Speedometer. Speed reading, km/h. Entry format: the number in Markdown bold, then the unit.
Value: **155** km/h
